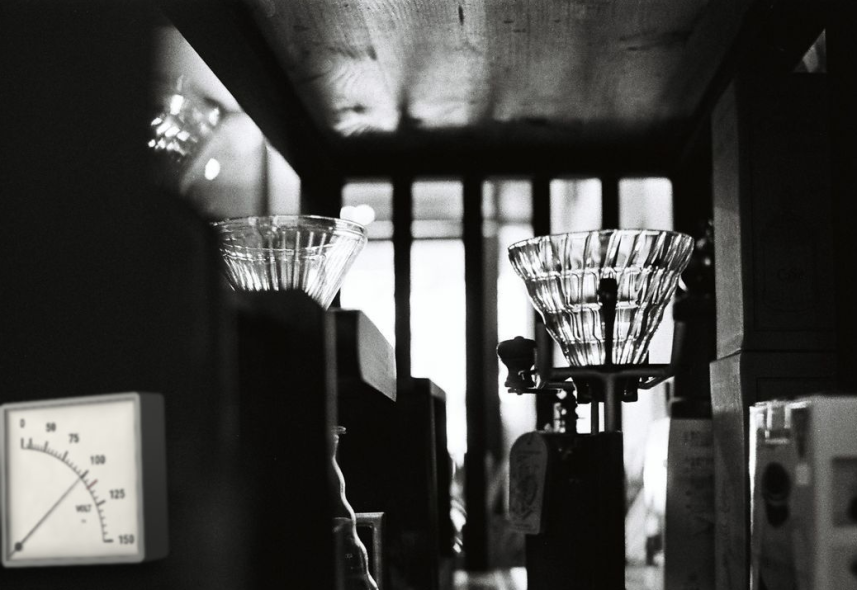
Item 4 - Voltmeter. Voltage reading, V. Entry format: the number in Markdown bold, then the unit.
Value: **100** V
